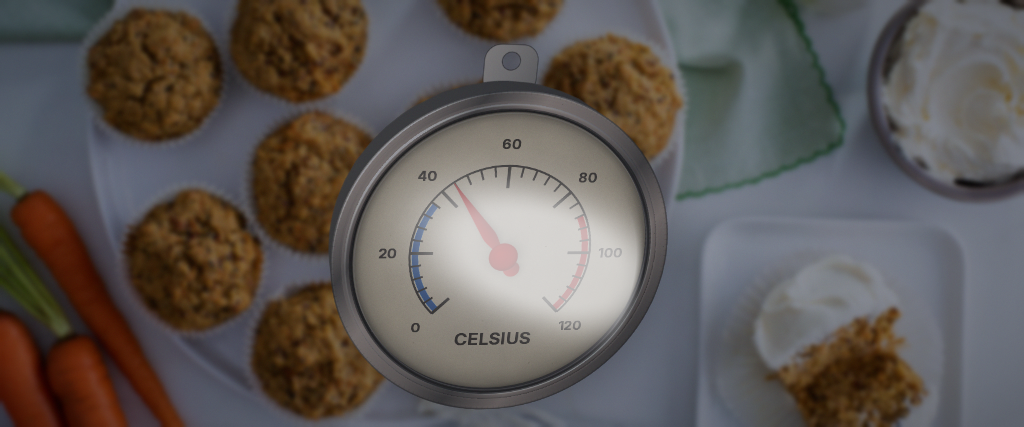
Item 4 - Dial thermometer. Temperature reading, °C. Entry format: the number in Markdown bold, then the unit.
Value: **44** °C
